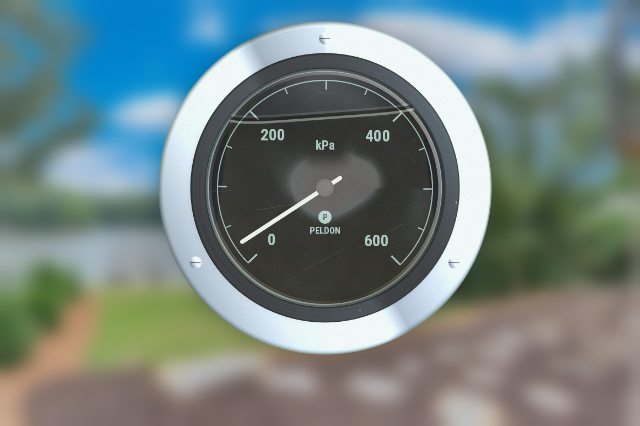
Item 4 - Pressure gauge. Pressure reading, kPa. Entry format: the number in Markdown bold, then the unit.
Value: **25** kPa
